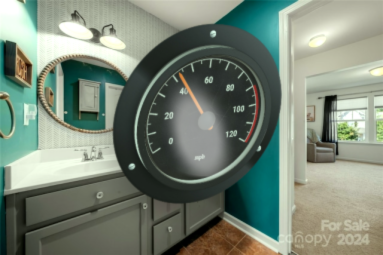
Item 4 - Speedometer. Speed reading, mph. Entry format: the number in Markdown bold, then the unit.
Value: **42.5** mph
